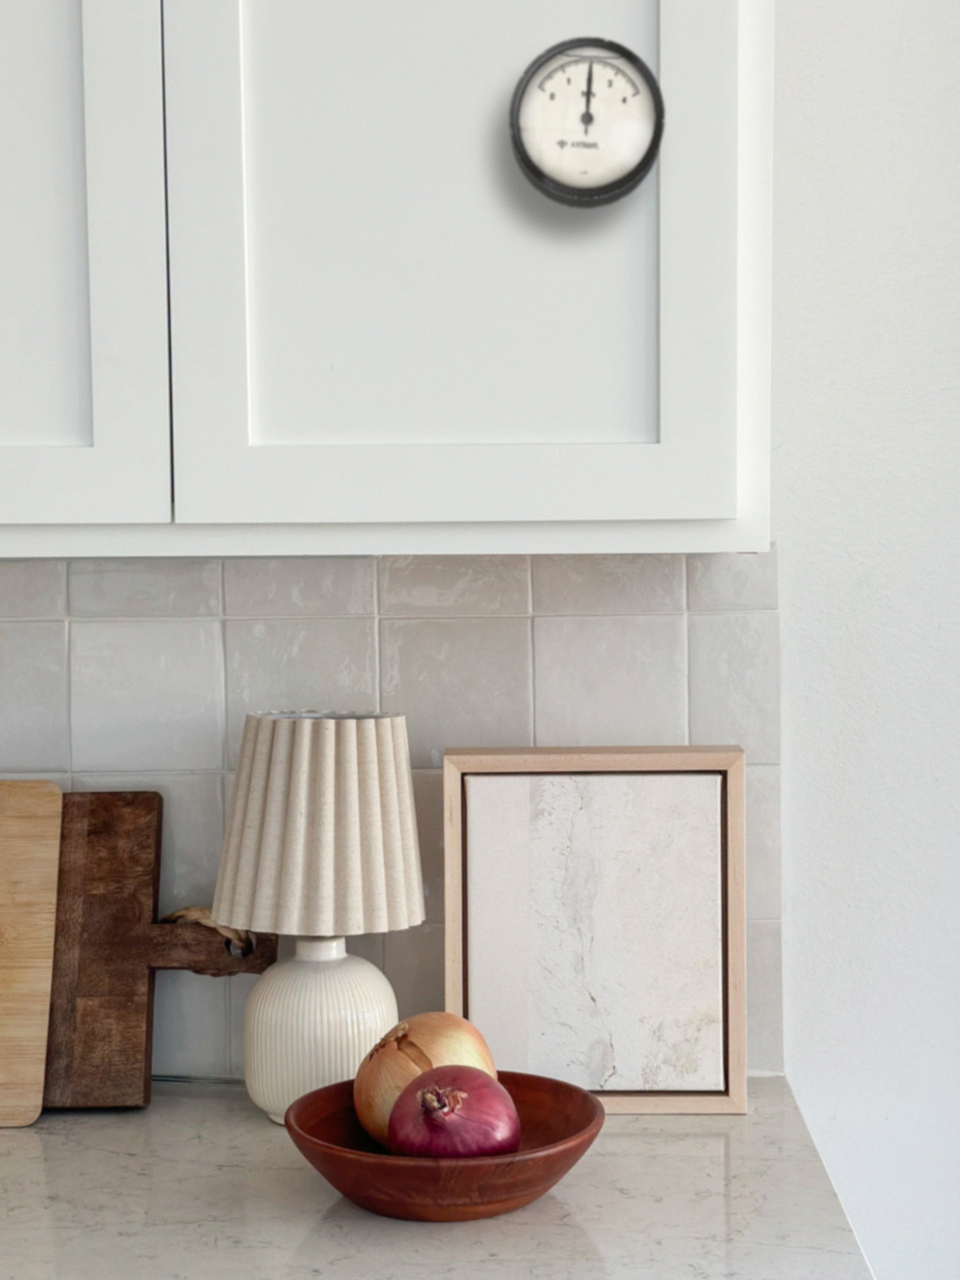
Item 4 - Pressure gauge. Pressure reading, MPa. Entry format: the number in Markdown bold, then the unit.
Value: **2** MPa
